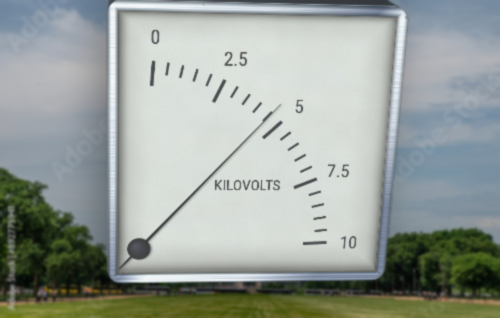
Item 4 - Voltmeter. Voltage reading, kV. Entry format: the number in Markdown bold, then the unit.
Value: **4.5** kV
